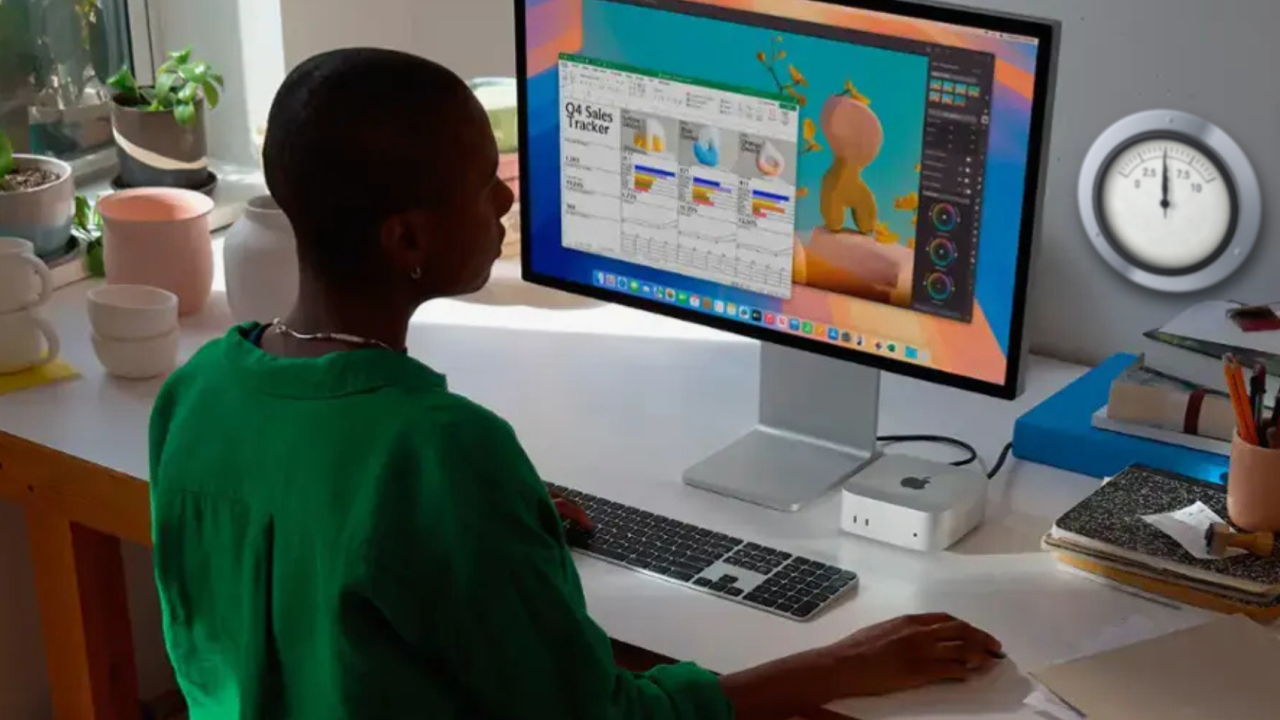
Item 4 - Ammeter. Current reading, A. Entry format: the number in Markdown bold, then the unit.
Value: **5** A
